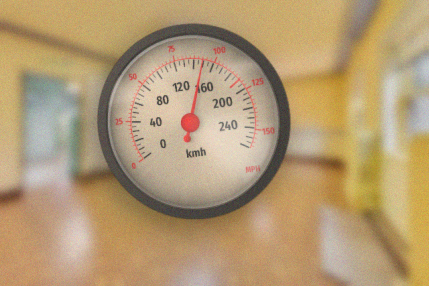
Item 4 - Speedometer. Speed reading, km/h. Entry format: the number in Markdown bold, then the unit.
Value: **150** km/h
